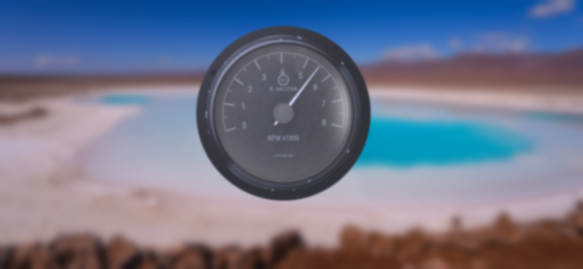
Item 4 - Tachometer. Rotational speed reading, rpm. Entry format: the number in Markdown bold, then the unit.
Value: **5500** rpm
